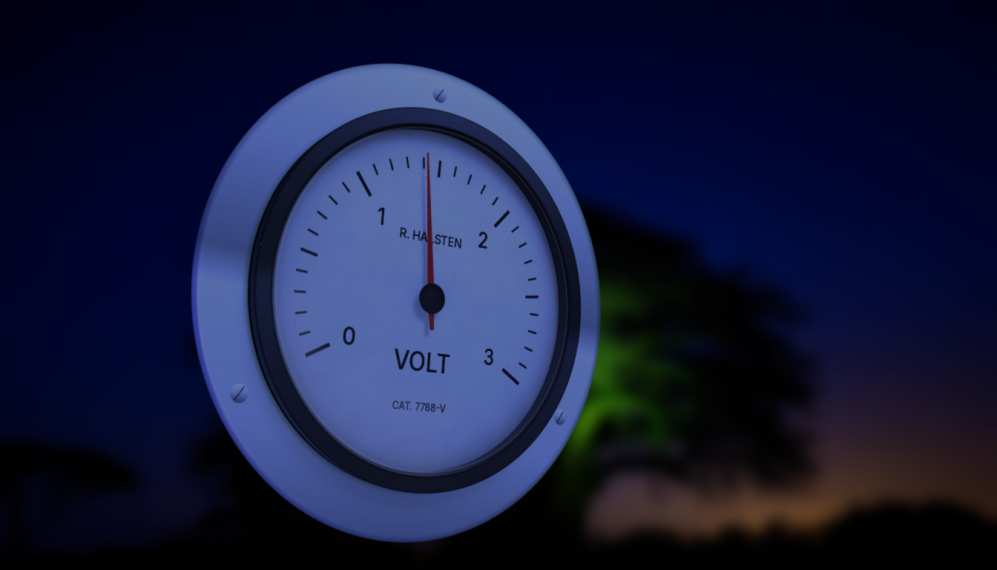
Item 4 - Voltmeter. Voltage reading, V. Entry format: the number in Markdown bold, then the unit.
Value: **1.4** V
